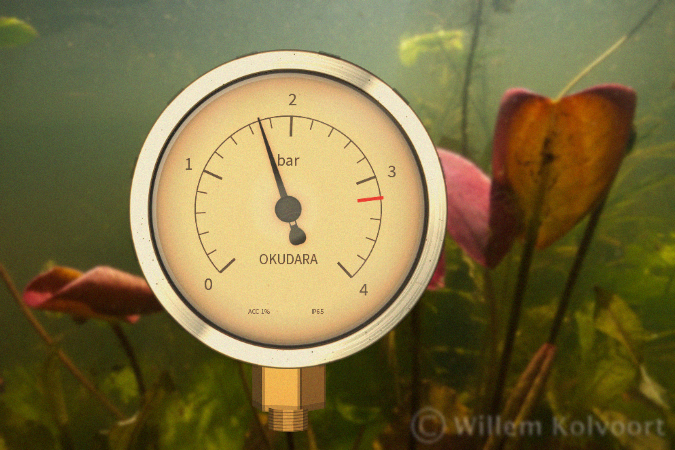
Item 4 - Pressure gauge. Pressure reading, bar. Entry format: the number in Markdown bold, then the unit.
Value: **1.7** bar
